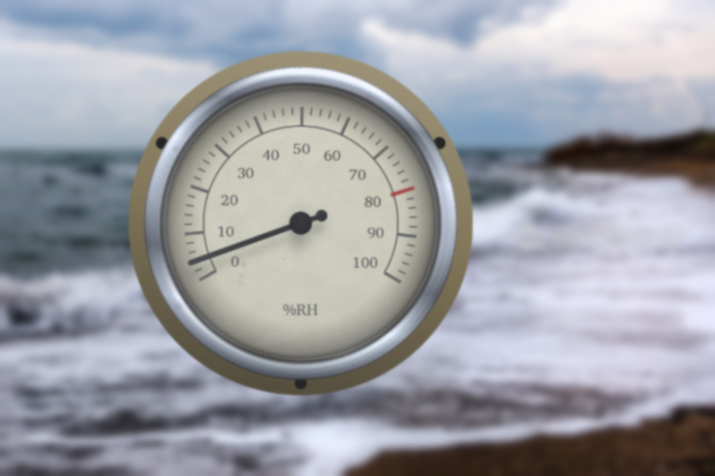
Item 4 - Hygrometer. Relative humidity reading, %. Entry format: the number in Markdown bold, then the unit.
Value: **4** %
